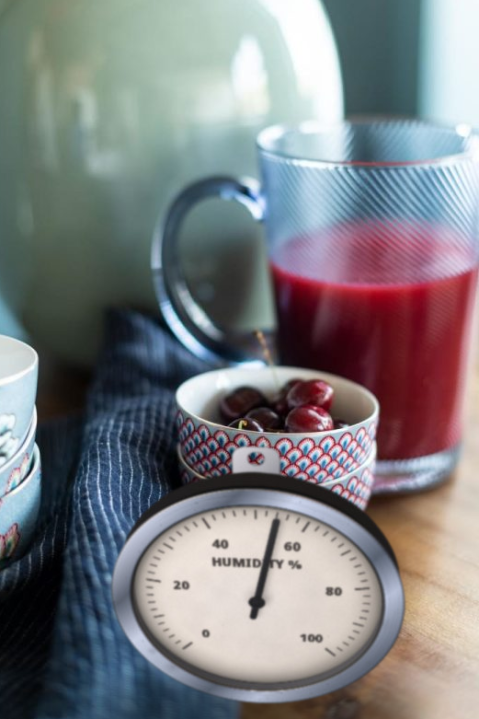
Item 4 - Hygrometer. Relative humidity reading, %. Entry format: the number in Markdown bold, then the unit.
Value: **54** %
